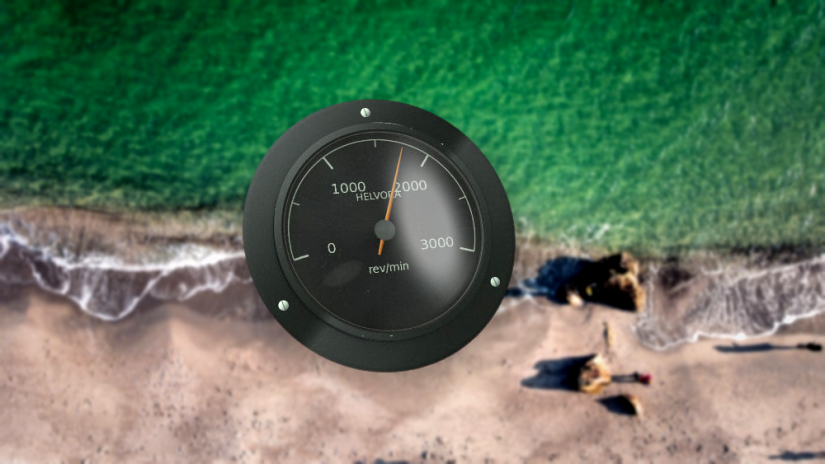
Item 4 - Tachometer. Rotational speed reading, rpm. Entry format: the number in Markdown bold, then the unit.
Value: **1750** rpm
